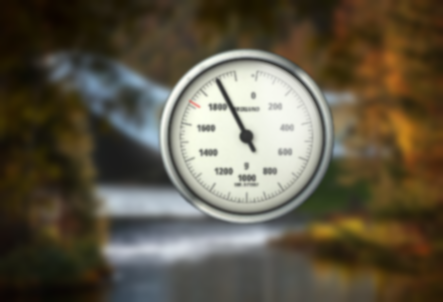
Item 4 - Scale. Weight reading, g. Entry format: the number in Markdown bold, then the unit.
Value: **1900** g
